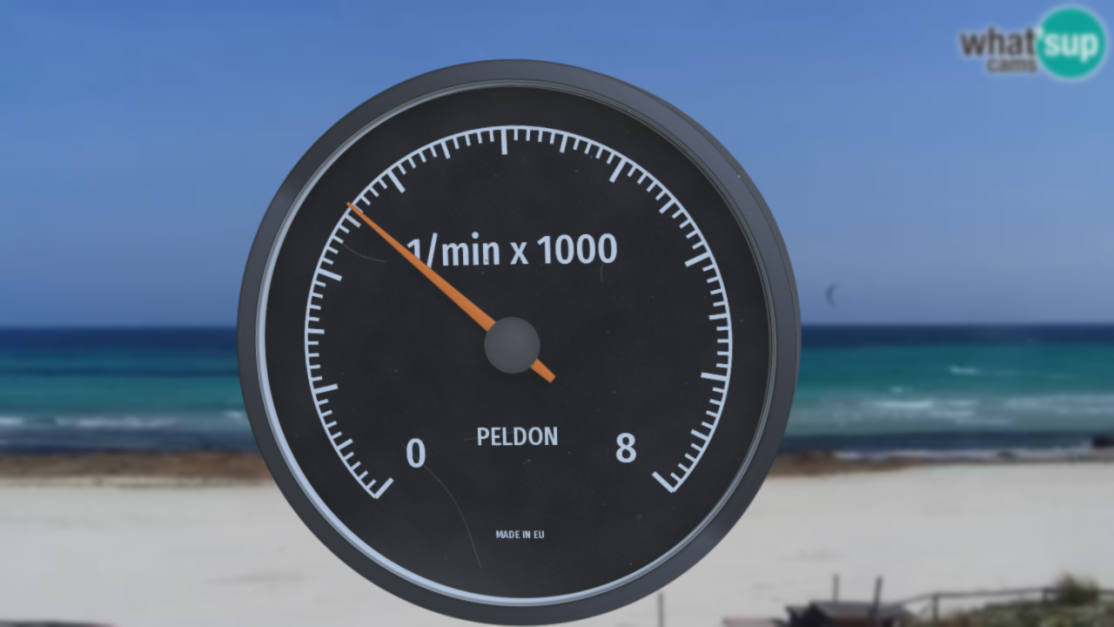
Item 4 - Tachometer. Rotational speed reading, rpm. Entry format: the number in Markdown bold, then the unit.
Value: **2600** rpm
